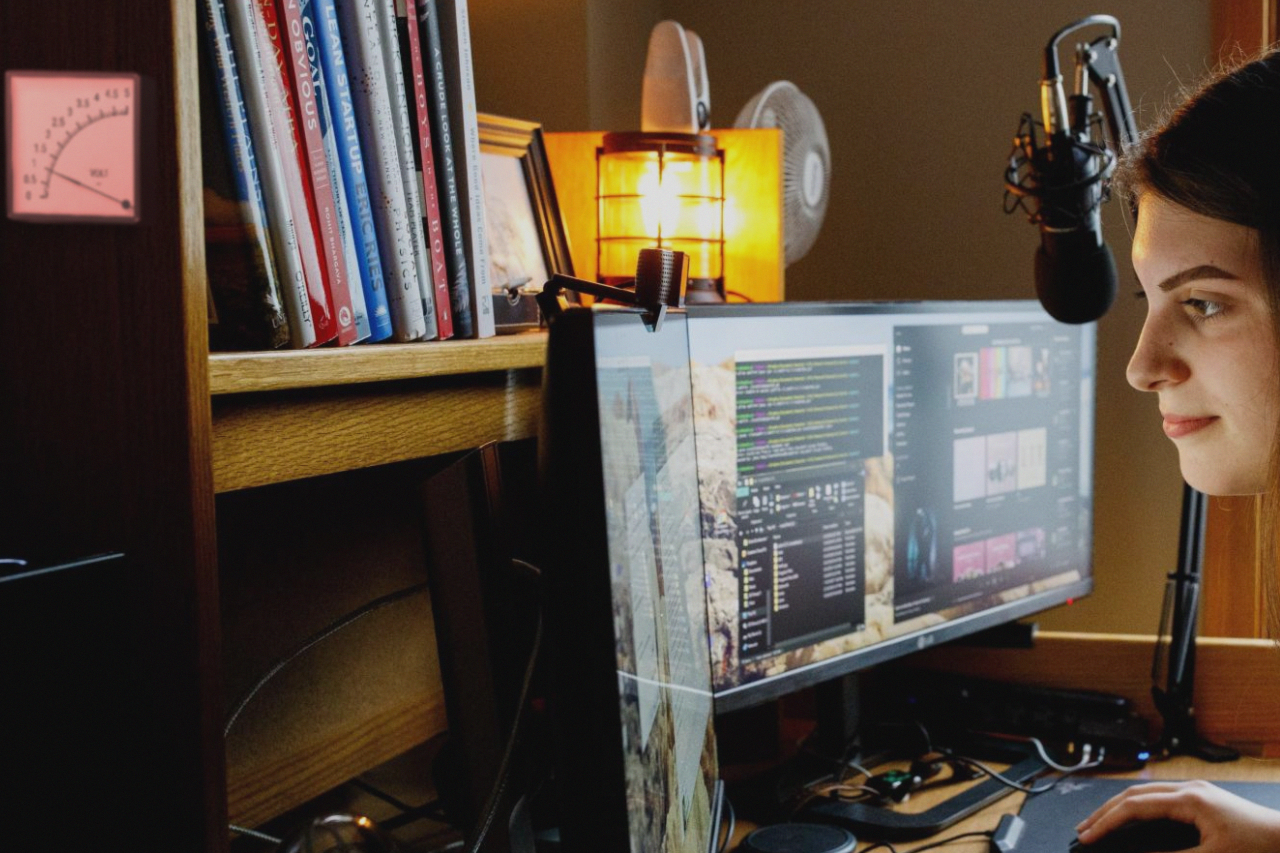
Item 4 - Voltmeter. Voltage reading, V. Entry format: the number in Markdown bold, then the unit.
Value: **1** V
